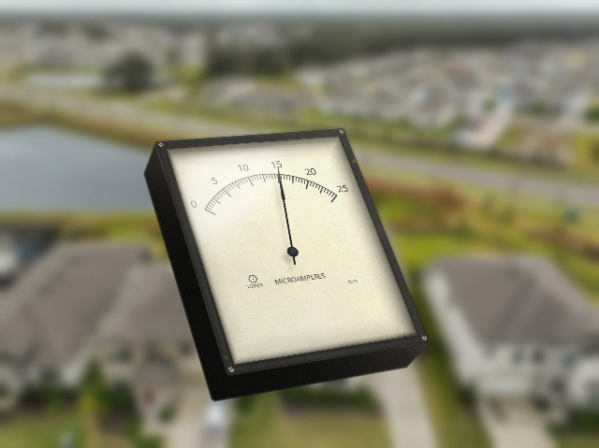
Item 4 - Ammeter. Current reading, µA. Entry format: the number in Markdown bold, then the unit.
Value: **15** µA
